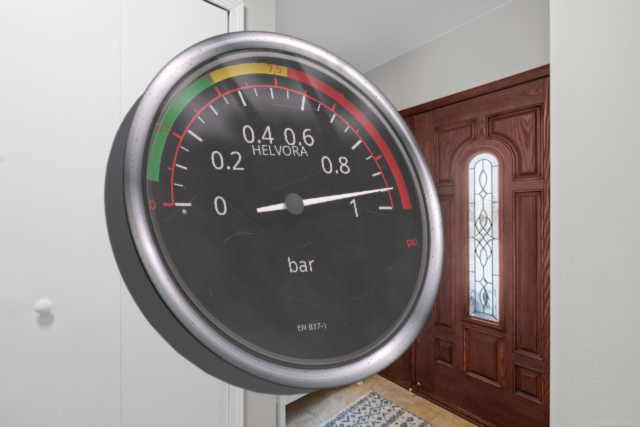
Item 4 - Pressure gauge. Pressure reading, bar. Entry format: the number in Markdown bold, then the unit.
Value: **0.95** bar
